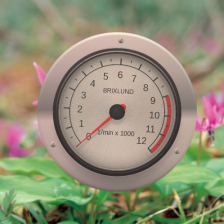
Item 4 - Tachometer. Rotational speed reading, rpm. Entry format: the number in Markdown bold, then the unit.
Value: **0** rpm
